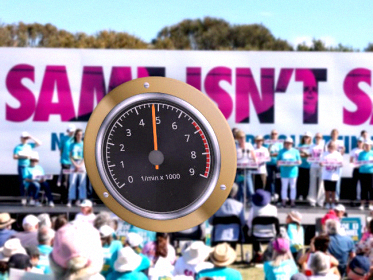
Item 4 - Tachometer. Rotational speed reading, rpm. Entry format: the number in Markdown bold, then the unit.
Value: **4800** rpm
